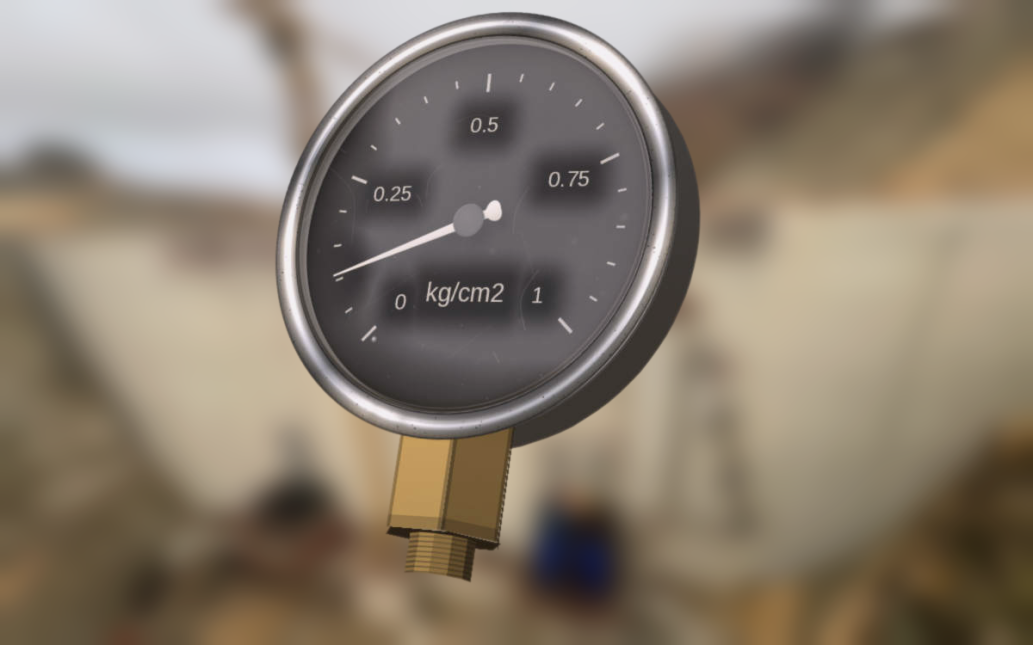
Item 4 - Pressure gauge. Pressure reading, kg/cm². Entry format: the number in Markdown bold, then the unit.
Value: **0.1** kg/cm²
